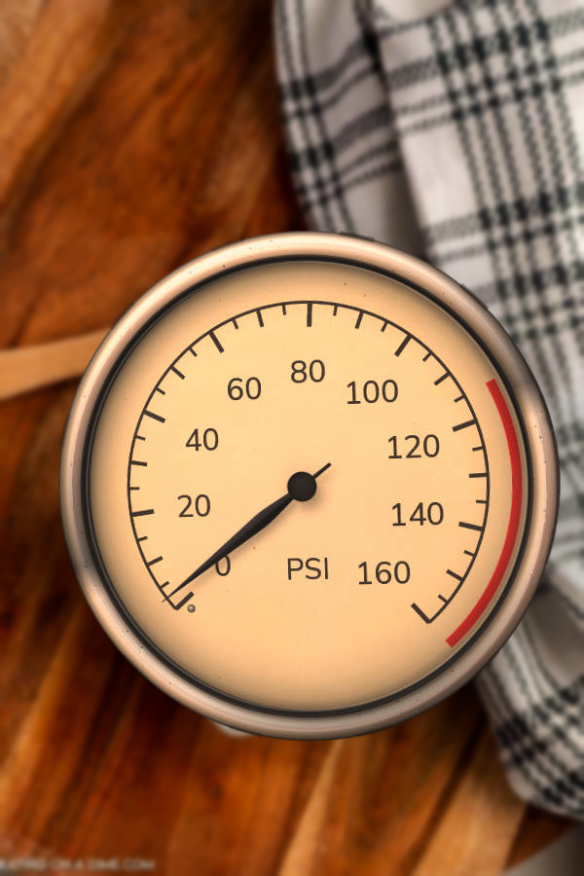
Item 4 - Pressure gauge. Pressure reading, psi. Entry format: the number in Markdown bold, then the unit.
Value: **2.5** psi
